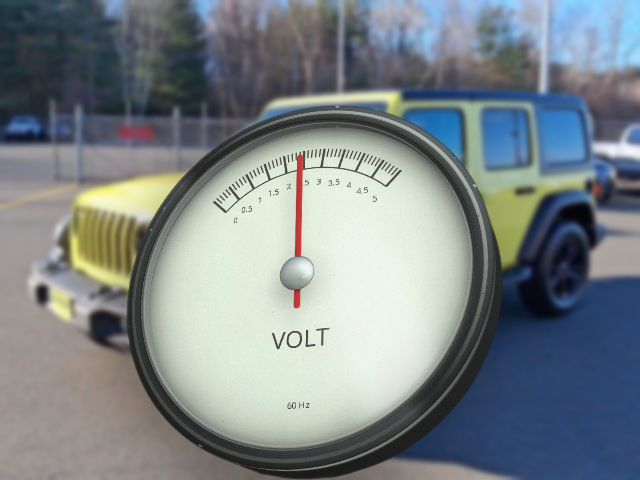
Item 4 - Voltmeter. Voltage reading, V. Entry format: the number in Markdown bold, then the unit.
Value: **2.5** V
